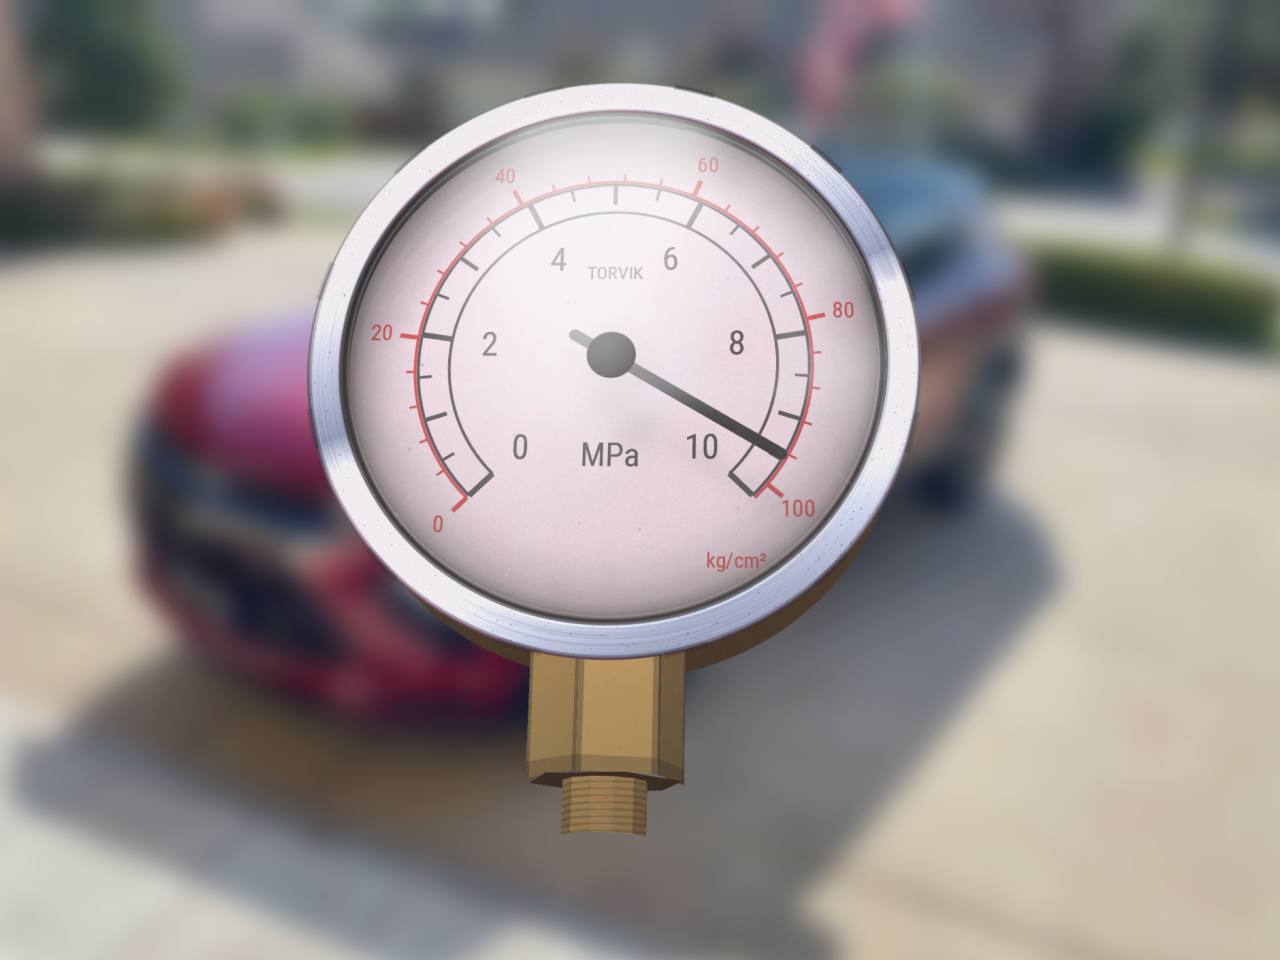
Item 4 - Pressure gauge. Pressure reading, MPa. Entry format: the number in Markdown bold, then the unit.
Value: **9.5** MPa
